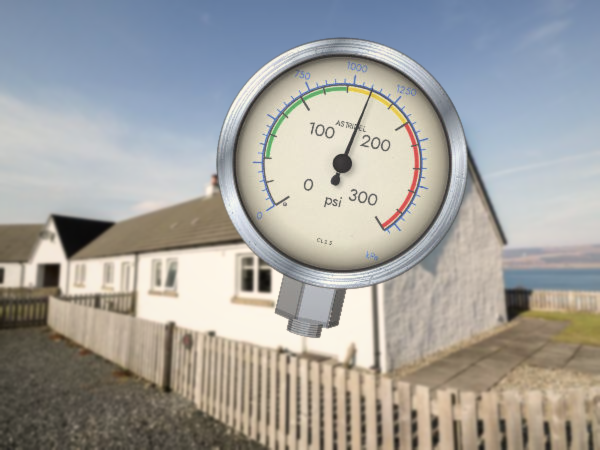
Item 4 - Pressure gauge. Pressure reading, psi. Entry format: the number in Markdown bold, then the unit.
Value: **160** psi
